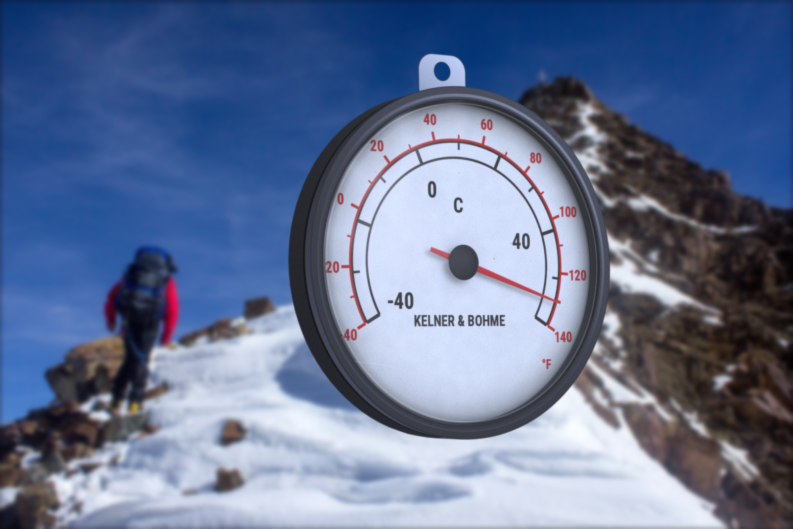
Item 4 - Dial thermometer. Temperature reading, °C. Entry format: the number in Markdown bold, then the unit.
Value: **55** °C
